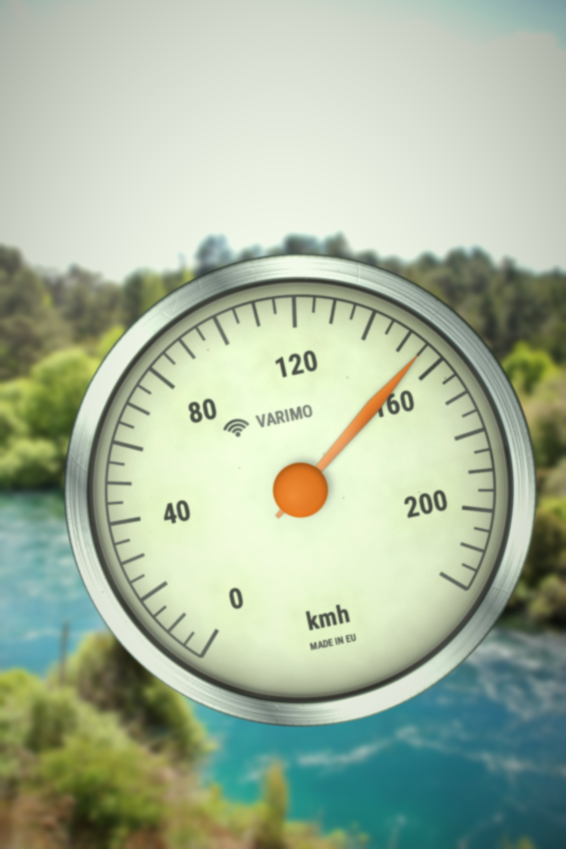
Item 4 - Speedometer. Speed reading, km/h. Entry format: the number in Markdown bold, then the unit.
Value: **155** km/h
